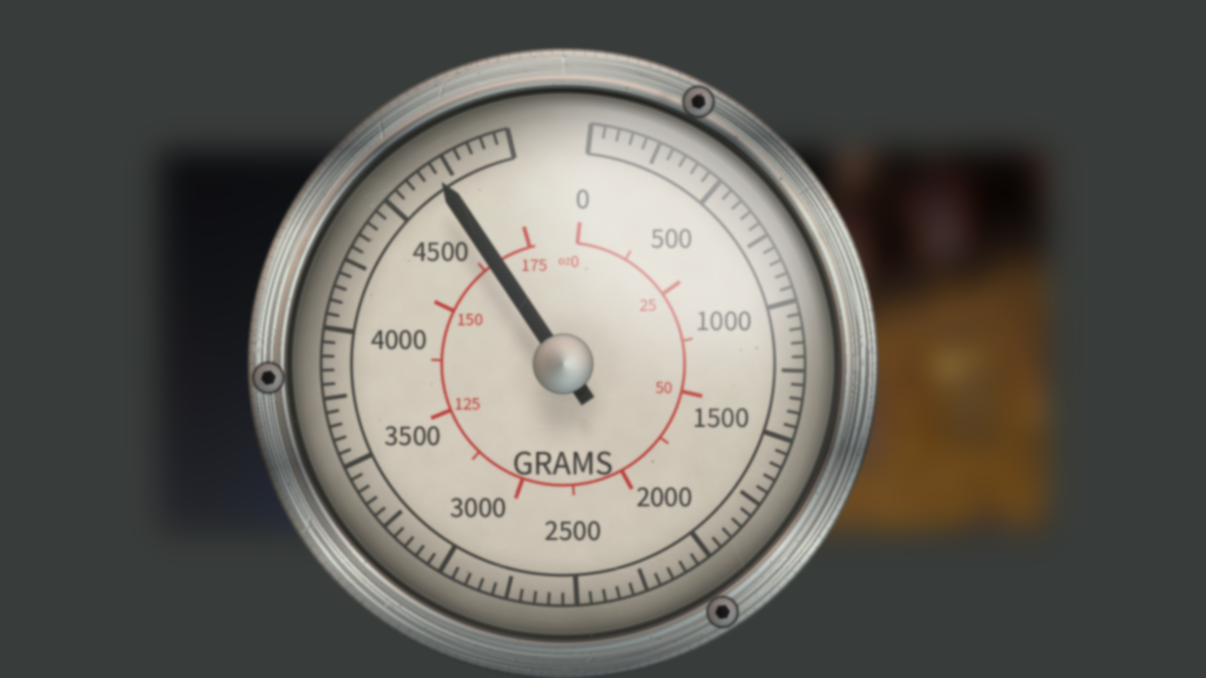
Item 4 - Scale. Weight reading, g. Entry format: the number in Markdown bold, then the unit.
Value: **4700** g
